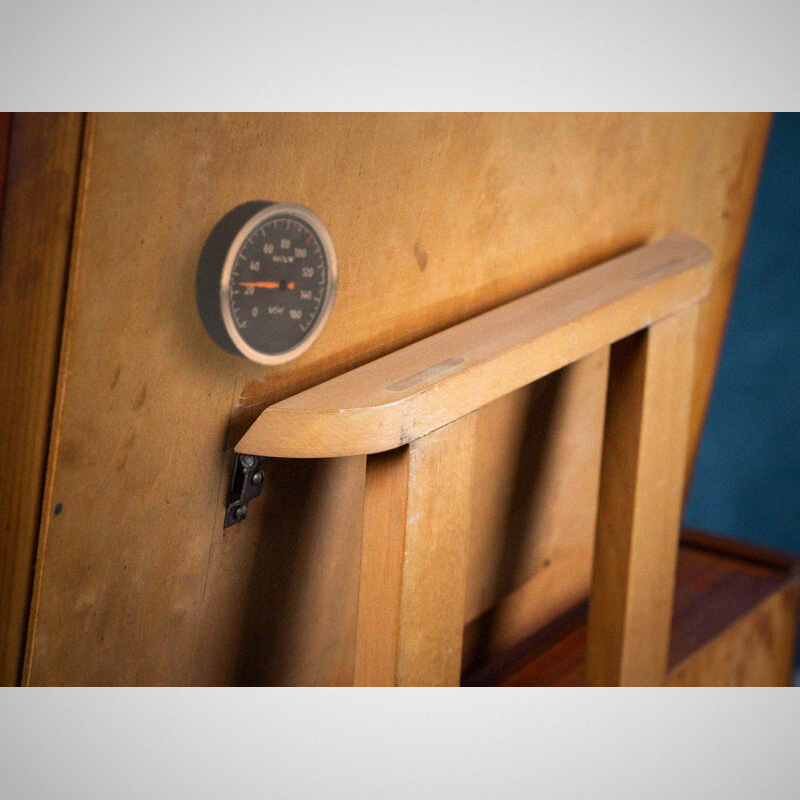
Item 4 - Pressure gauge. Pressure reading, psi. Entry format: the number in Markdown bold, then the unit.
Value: **25** psi
